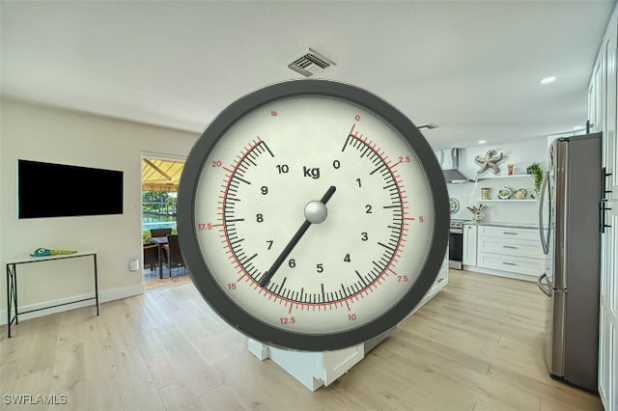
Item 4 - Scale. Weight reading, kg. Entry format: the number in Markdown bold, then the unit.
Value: **6.4** kg
